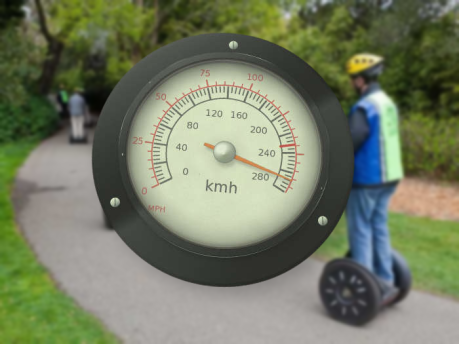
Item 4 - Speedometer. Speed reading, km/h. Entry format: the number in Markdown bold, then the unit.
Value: **268** km/h
